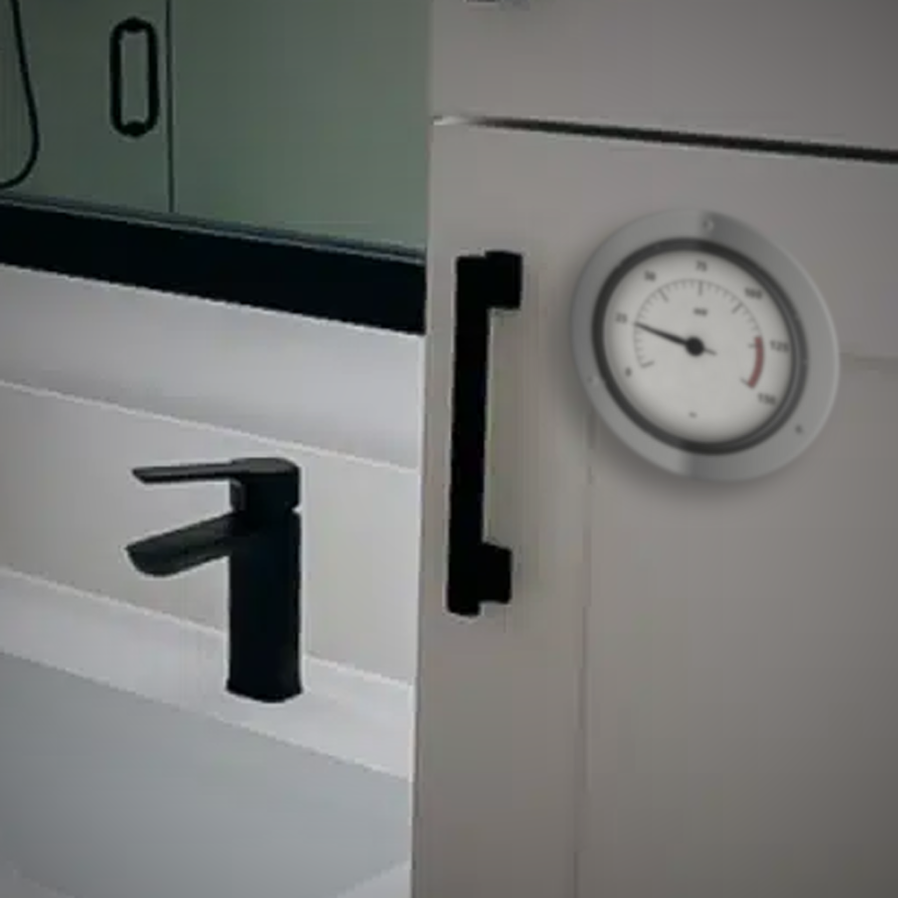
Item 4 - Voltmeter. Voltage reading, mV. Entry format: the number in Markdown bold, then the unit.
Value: **25** mV
